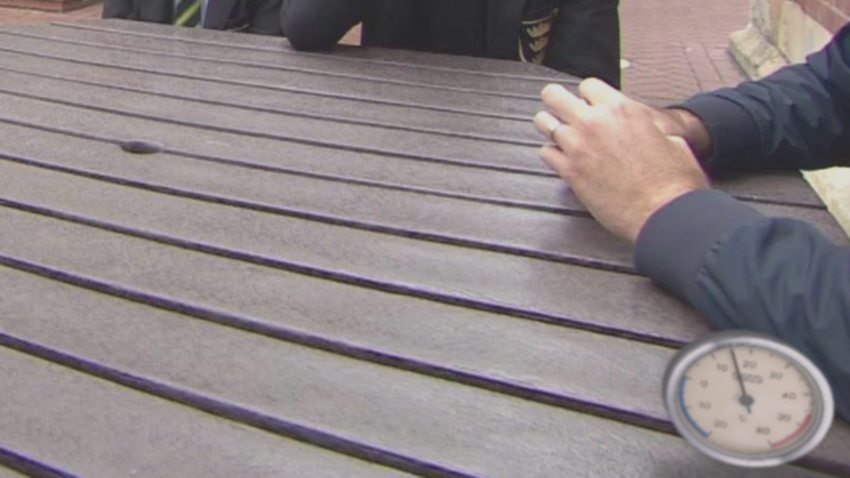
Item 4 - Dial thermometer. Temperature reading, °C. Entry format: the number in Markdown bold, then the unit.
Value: **15** °C
